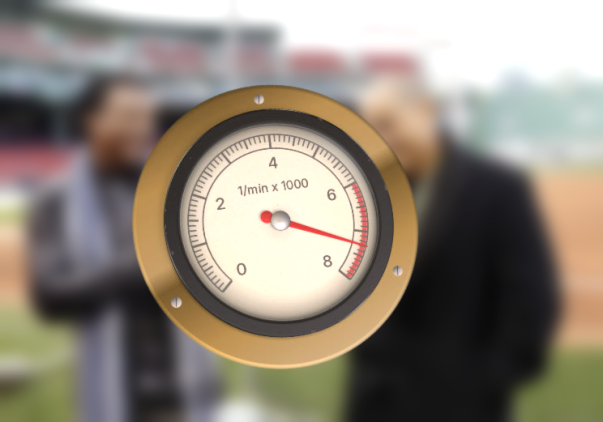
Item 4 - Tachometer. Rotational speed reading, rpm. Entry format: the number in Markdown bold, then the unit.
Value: **7300** rpm
